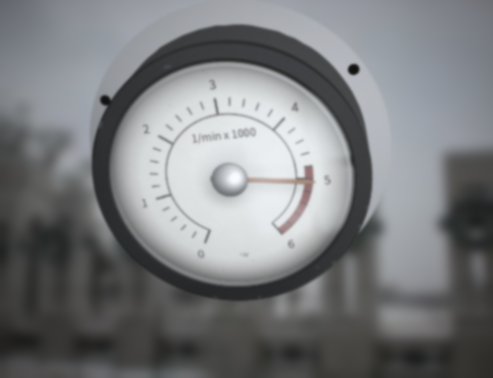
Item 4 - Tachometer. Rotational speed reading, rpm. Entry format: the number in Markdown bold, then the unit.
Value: **5000** rpm
